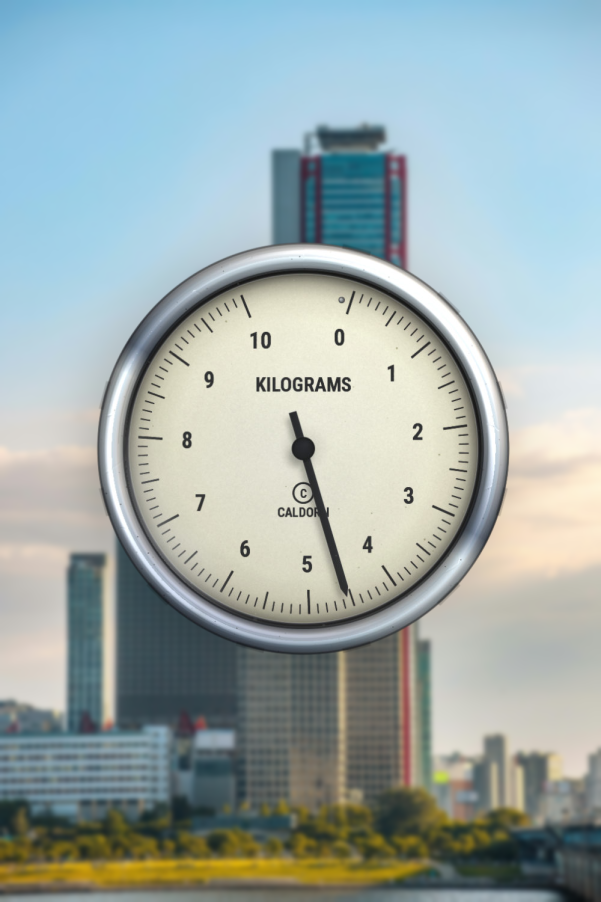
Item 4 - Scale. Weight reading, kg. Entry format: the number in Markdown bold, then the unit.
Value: **4.55** kg
